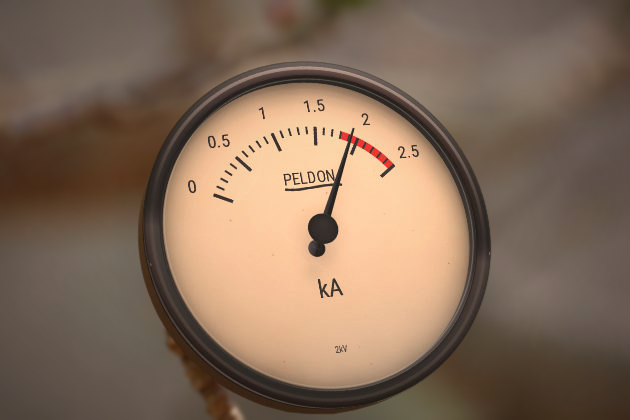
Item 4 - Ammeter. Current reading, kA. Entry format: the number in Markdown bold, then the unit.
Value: **1.9** kA
